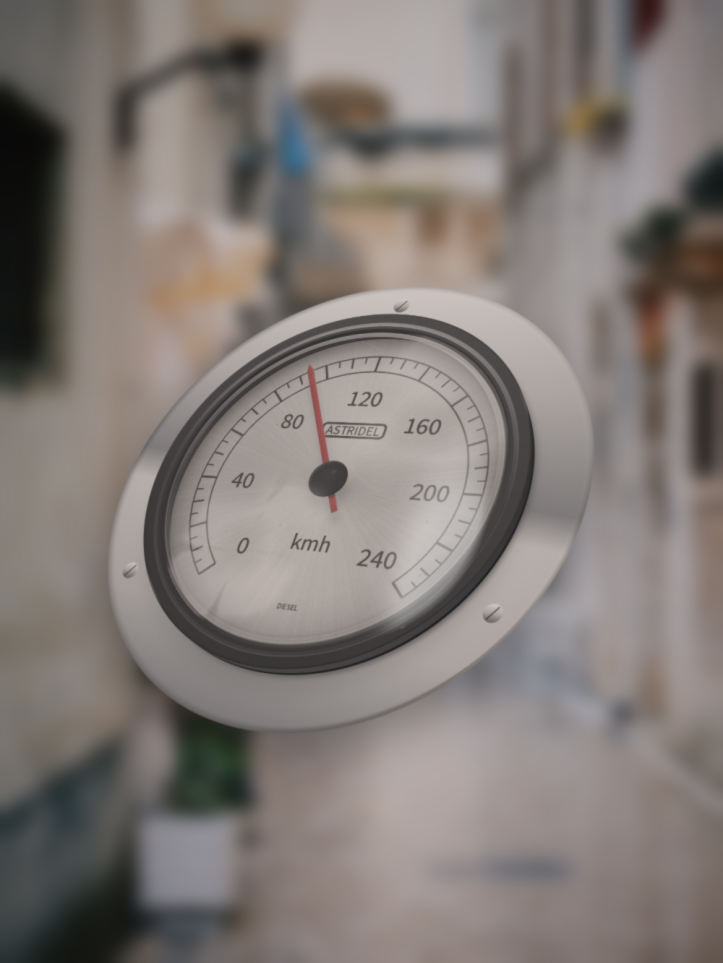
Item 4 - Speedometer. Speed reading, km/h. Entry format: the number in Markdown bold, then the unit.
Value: **95** km/h
